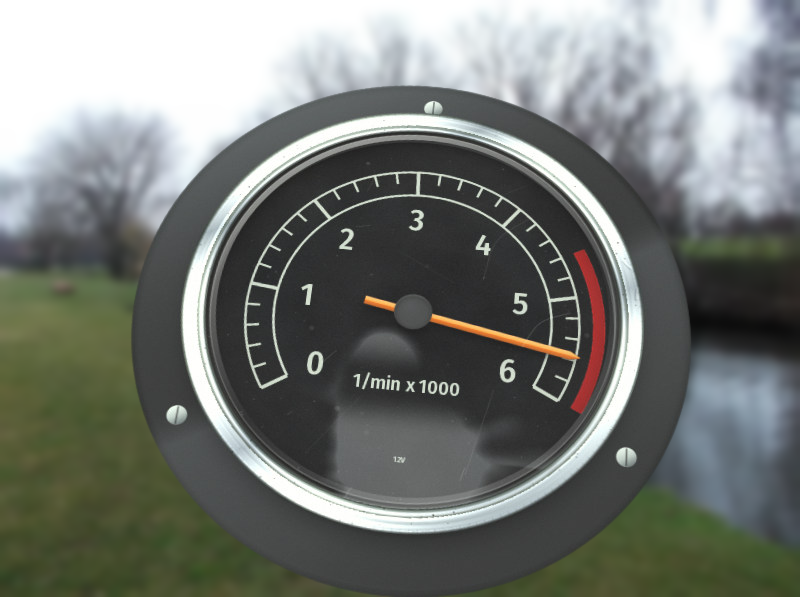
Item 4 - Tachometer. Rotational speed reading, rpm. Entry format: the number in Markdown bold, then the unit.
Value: **5600** rpm
